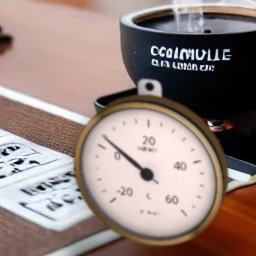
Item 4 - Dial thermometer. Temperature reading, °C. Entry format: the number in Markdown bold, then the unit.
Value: **4** °C
